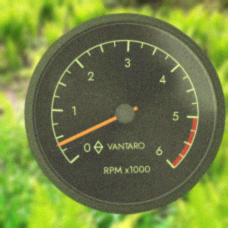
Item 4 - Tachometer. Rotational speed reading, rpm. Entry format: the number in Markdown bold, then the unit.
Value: **375** rpm
